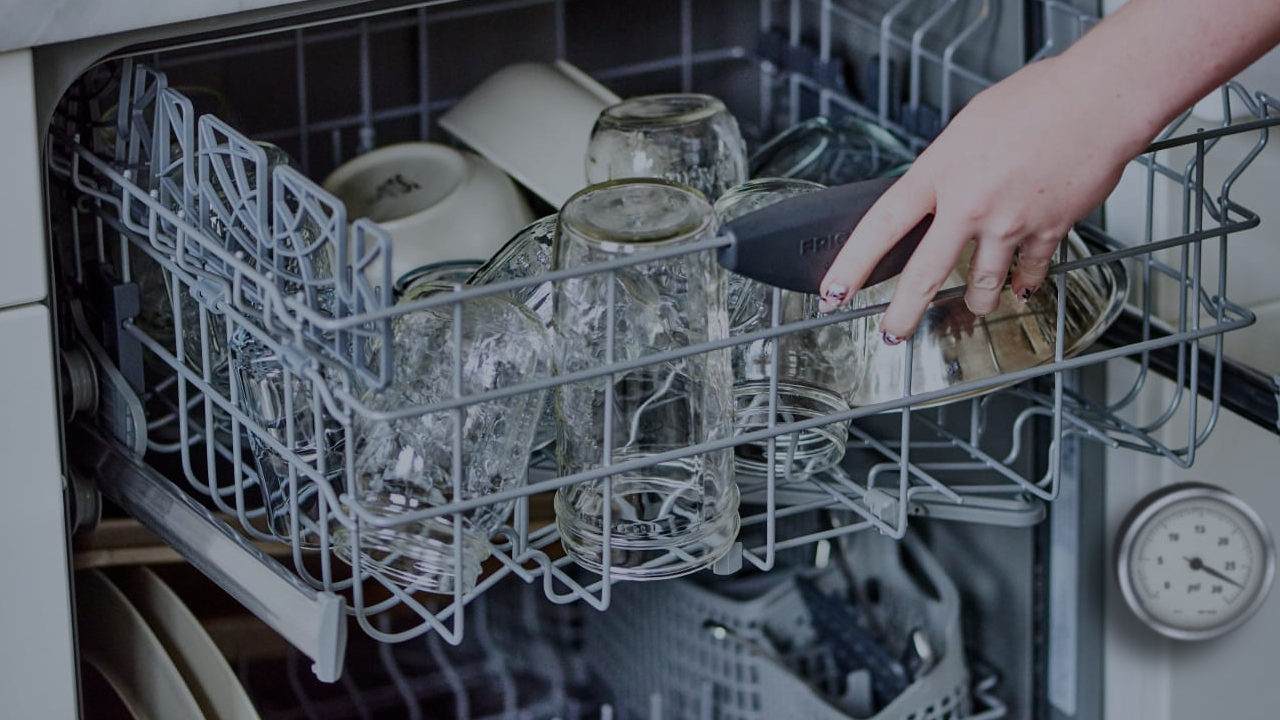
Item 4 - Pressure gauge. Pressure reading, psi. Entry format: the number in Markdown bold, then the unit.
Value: **27.5** psi
